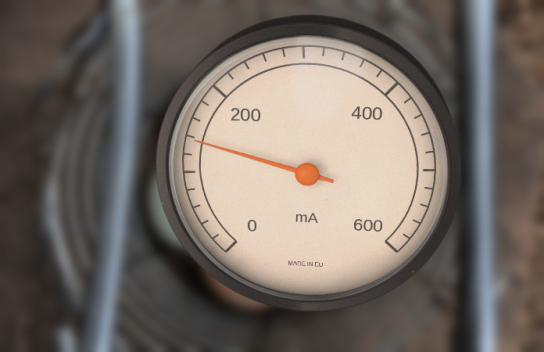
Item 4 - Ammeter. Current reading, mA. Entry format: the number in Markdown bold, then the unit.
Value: **140** mA
